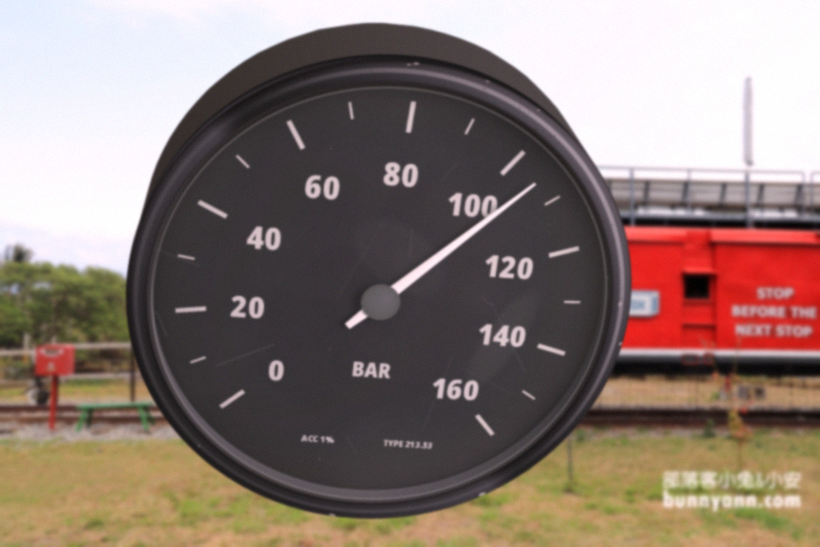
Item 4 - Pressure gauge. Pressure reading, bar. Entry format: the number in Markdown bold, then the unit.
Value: **105** bar
